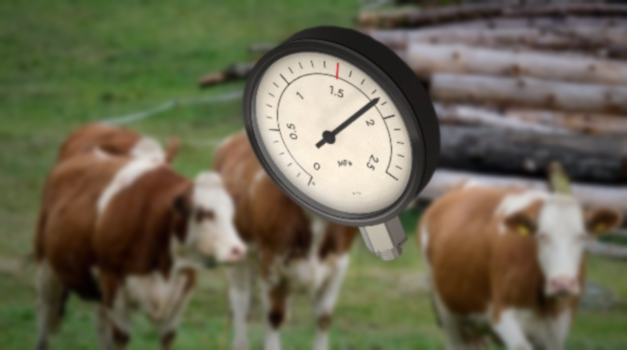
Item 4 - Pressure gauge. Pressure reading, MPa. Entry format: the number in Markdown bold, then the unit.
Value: **1.85** MPa
